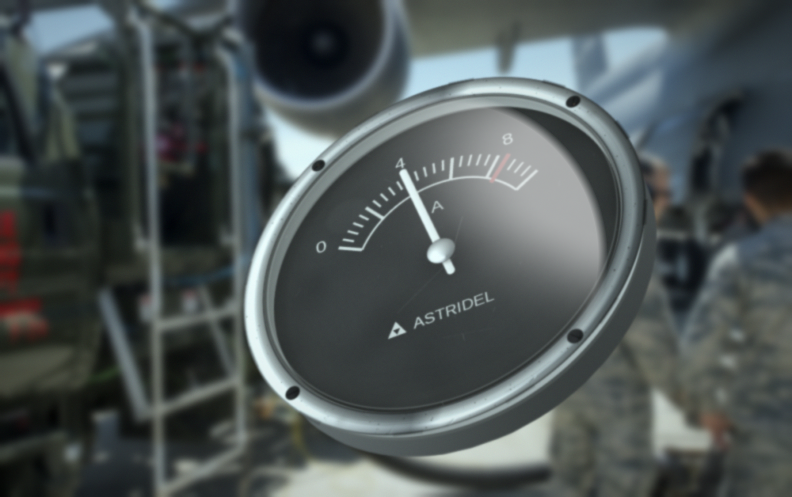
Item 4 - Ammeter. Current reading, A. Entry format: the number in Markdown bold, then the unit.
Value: **4** A
